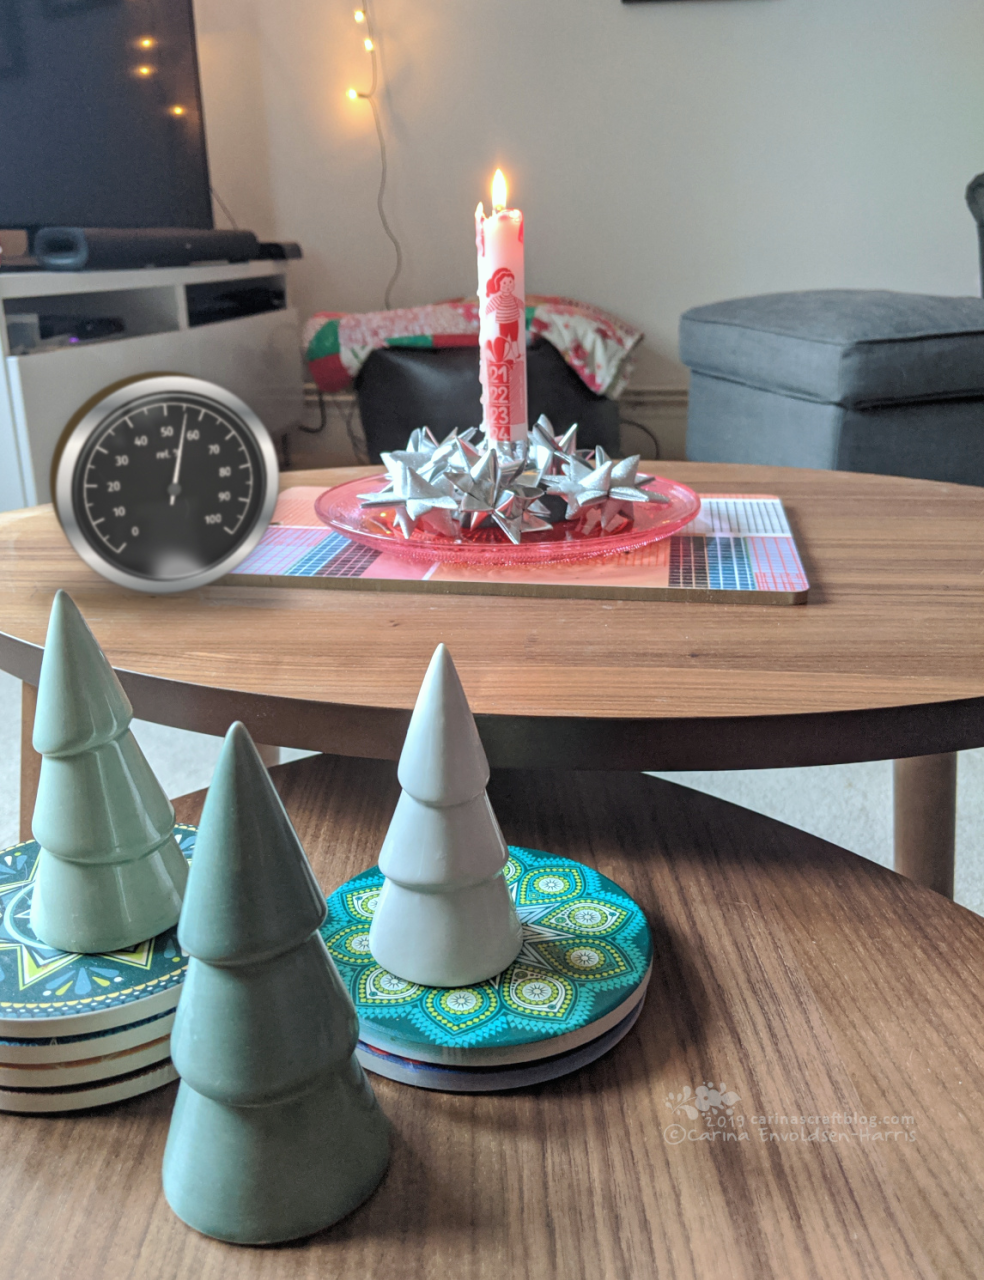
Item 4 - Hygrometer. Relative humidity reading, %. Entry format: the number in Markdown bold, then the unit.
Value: **55** %
